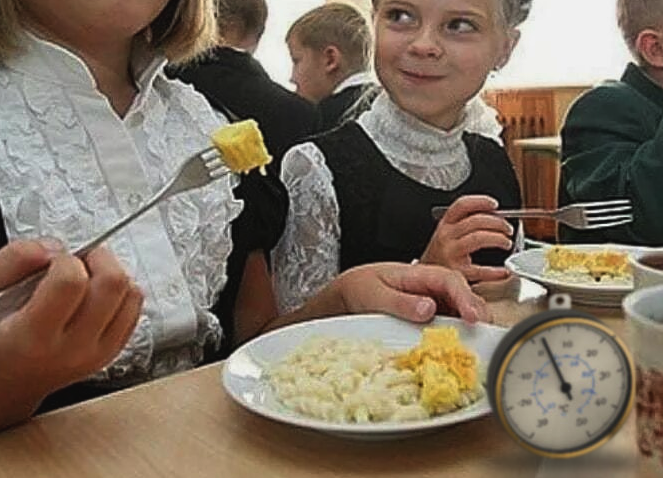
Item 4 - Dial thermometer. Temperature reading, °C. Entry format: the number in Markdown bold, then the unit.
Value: **2.5** °C
